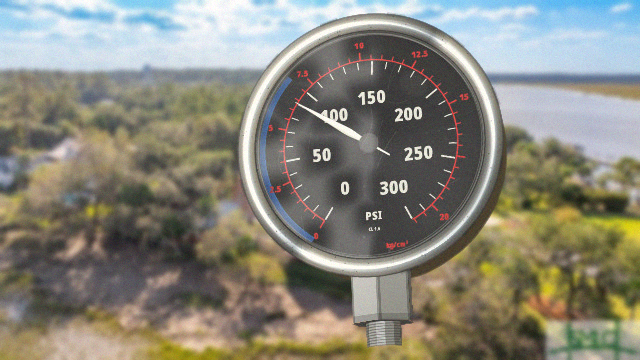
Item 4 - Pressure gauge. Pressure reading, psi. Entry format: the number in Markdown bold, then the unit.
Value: **90** psi
